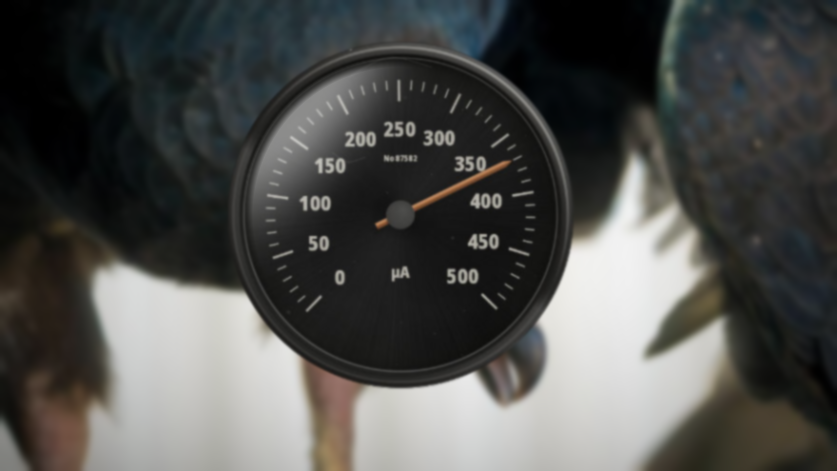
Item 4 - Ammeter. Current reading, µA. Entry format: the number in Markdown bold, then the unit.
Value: **370** µA
